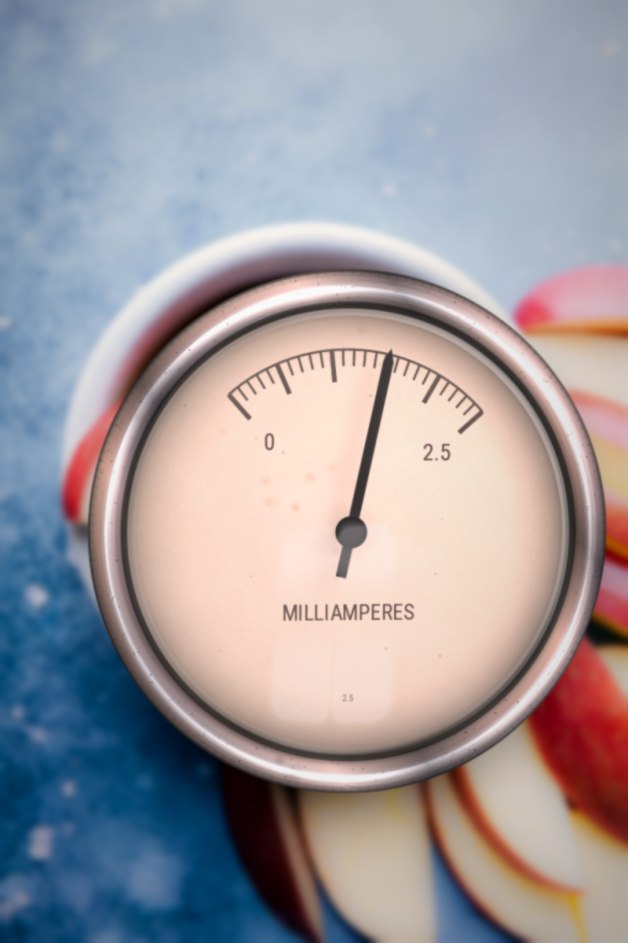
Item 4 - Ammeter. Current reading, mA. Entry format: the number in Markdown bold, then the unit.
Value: **1.5** mA
